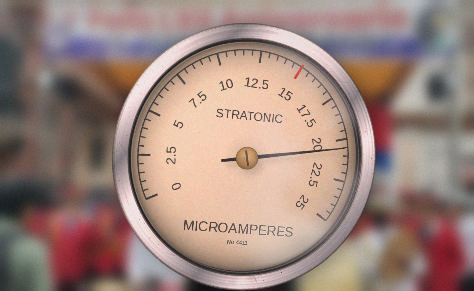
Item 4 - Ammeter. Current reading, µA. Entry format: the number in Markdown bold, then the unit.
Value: **20.5** µA
